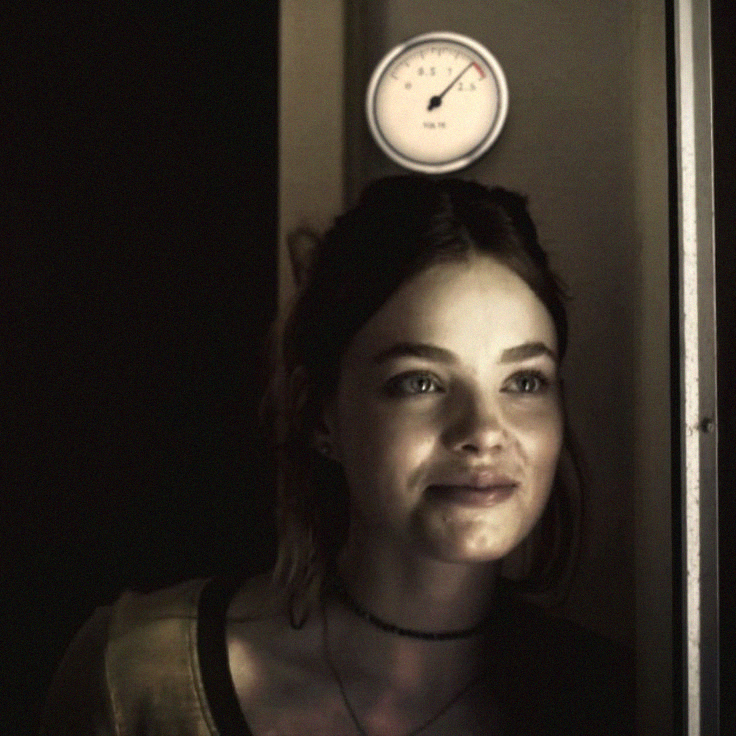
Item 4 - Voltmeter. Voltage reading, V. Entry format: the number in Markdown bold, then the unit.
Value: **1.25** V
